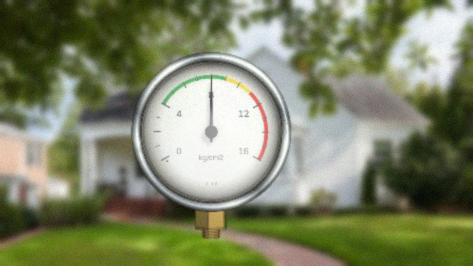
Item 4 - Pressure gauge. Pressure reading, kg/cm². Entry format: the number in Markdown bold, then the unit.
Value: **8** kg/cm²
